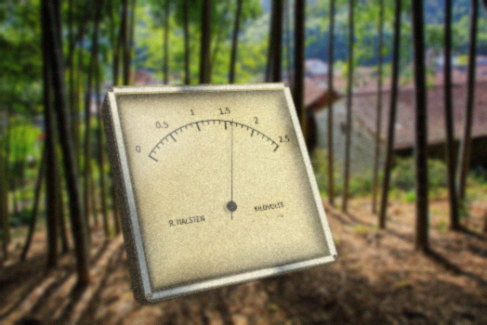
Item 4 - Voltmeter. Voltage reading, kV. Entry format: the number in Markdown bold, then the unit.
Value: **1.6** kV
